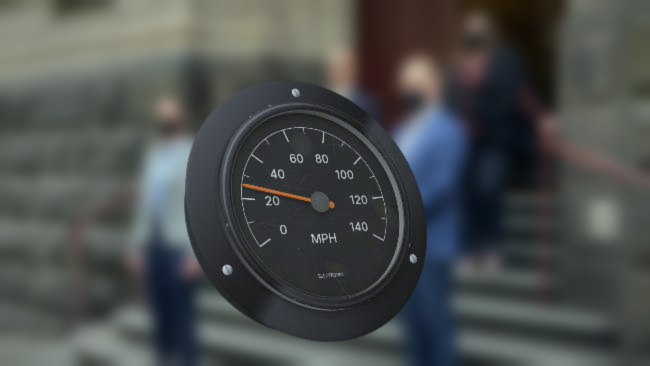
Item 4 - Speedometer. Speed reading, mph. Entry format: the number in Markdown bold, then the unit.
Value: **25** mph
